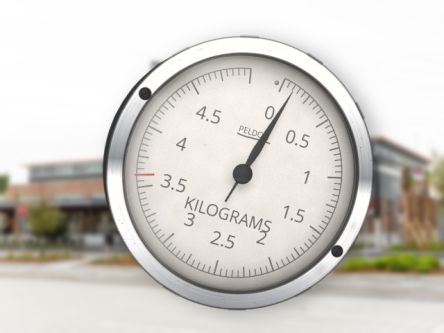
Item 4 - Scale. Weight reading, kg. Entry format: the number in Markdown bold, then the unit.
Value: **0.1** kg
